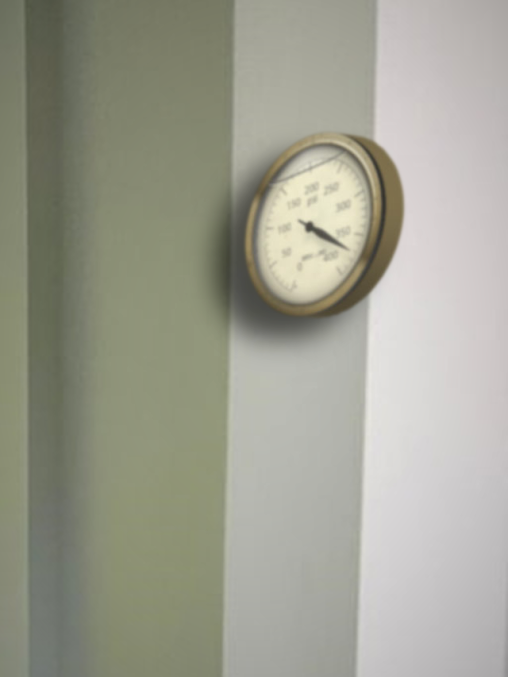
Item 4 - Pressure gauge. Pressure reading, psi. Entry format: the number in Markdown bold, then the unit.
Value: **370** psi
